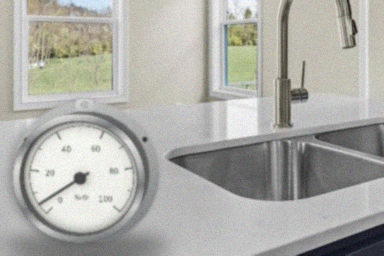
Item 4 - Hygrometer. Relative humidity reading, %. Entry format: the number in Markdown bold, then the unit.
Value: **5** %
